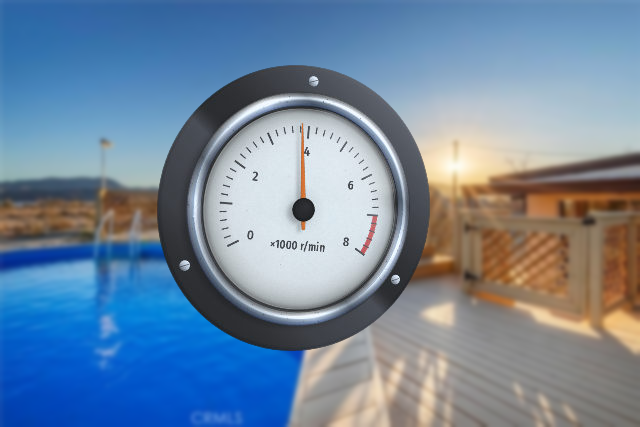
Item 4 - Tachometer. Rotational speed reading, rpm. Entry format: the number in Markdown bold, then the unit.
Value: **3800** rpm
